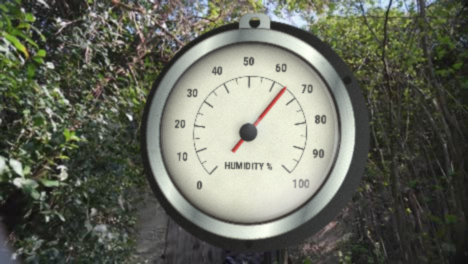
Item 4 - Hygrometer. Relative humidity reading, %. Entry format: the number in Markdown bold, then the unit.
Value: **65** %
